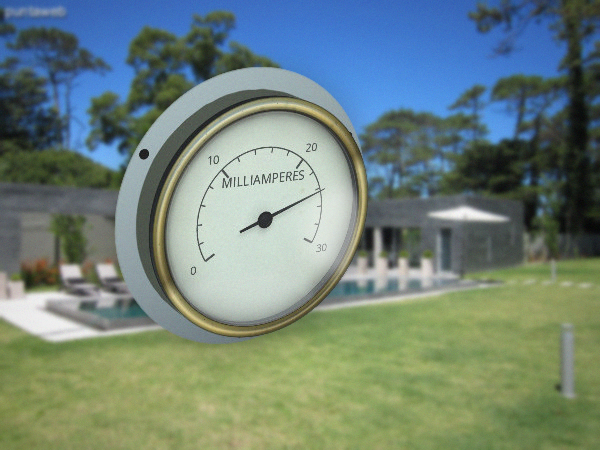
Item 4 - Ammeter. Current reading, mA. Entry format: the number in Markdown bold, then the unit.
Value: **24** mA
